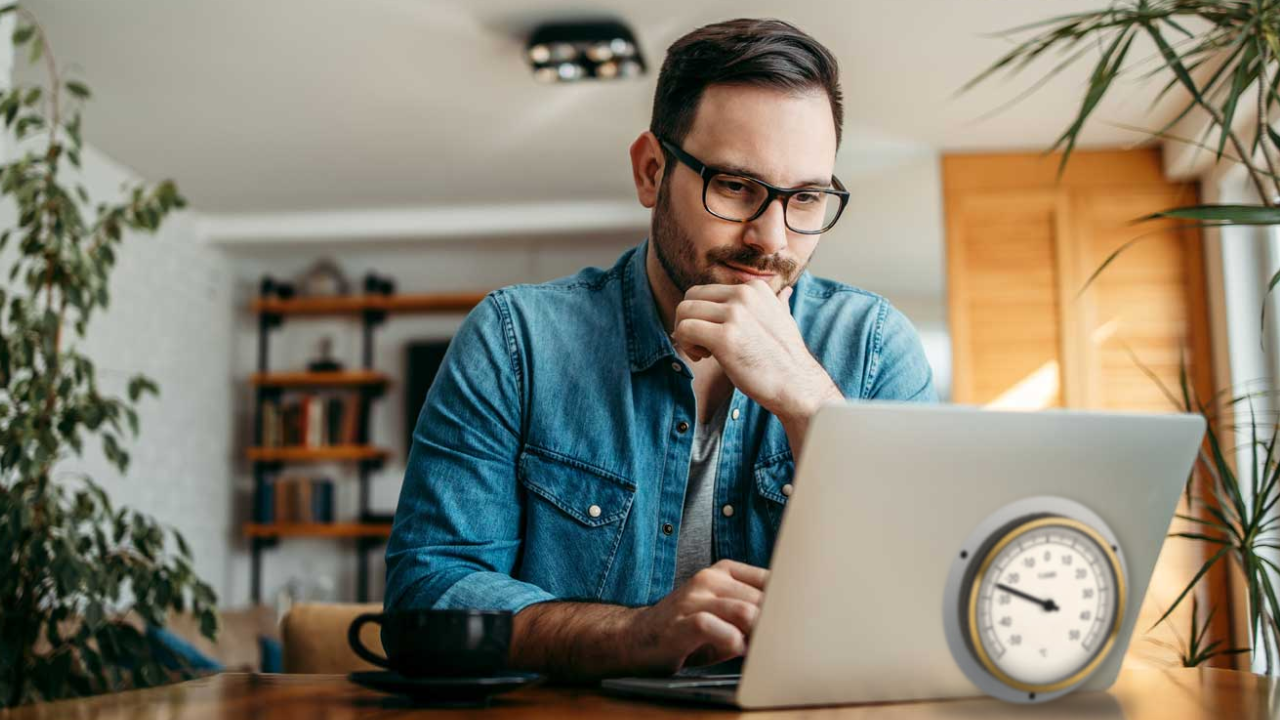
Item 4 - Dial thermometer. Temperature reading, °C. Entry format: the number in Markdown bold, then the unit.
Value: **-25** °C
